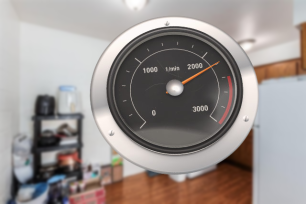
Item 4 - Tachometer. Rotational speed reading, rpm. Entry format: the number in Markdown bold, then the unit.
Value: **2200** rpm
